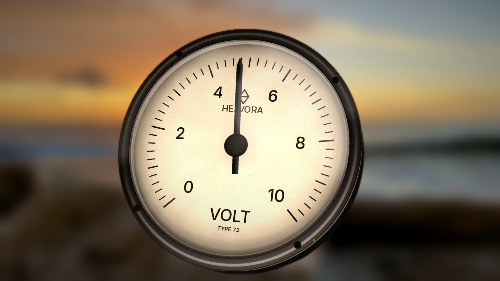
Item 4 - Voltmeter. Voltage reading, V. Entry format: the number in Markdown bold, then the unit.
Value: **4.8** V
